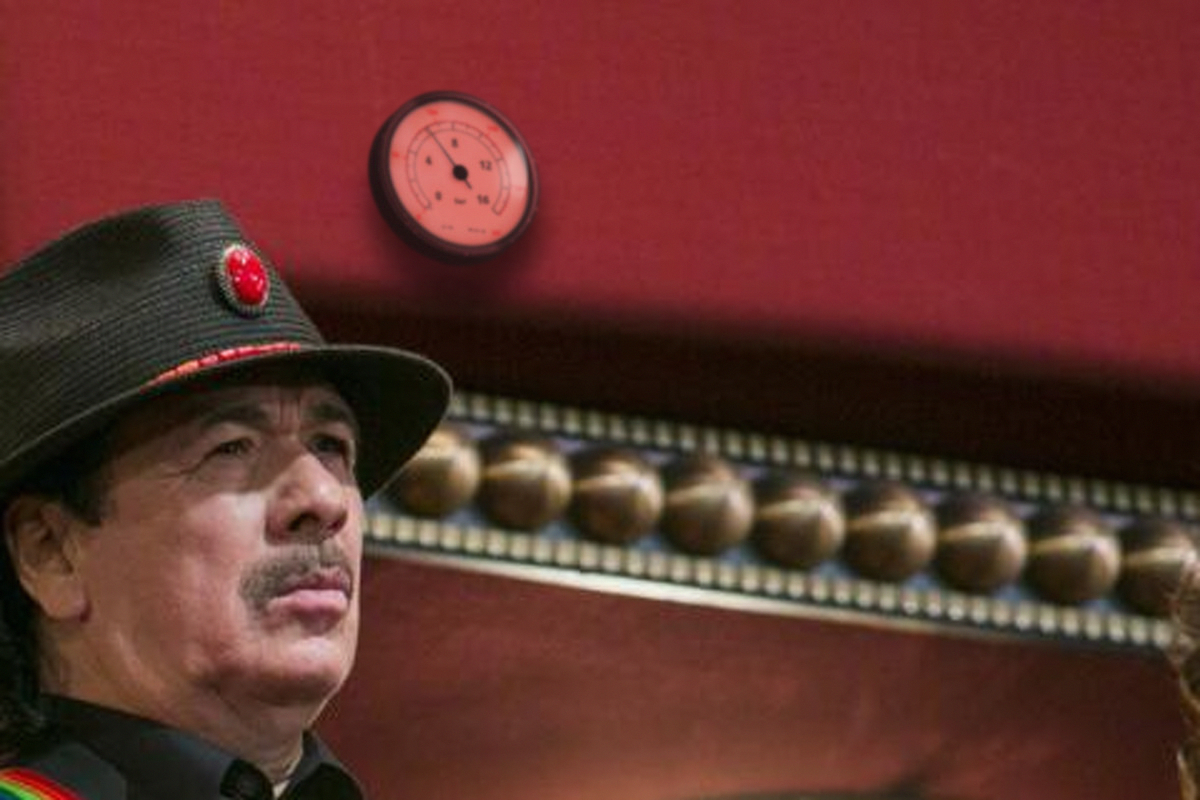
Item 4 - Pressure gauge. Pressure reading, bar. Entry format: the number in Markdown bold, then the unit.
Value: **6** bar
